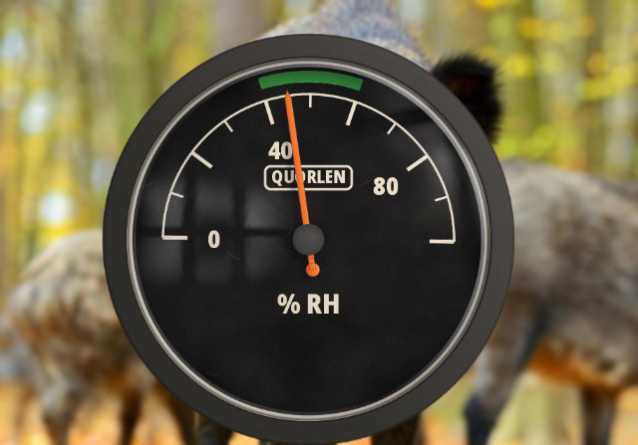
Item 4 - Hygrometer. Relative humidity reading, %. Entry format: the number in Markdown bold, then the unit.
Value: **45** %
